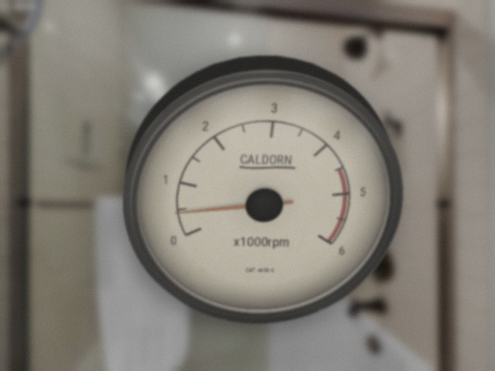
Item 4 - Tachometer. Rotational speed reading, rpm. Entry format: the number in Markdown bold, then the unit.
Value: **500** rpm
